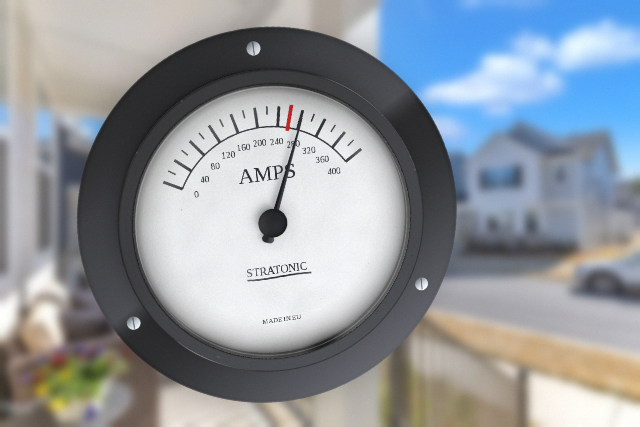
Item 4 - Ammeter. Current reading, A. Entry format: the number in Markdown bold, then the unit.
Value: **280** A
